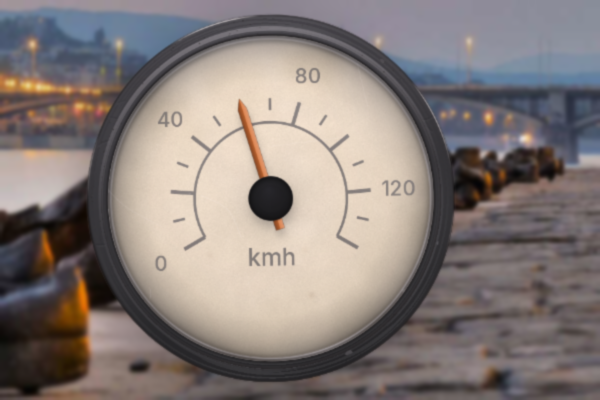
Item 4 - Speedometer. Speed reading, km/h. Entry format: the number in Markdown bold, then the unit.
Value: **60** km/h
